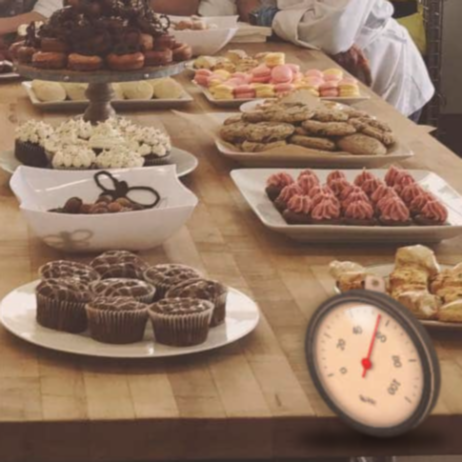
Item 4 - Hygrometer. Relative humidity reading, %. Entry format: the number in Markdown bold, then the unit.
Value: **56** %
